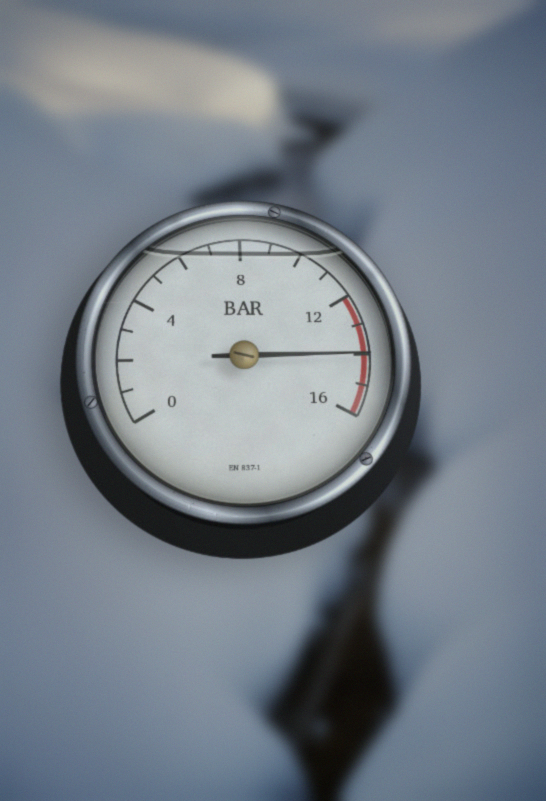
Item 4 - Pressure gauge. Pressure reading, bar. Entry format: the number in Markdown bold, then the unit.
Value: **14** bar
